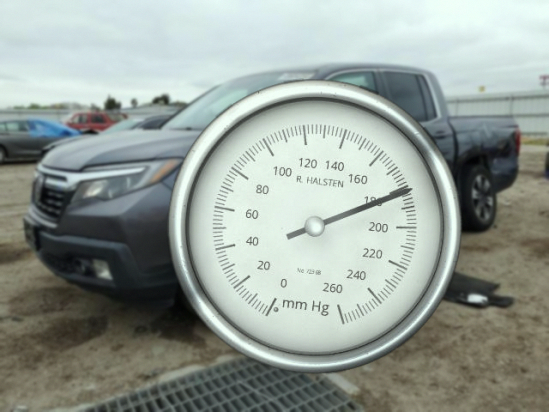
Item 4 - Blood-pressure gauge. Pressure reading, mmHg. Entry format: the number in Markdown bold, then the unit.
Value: **182** mmHg
